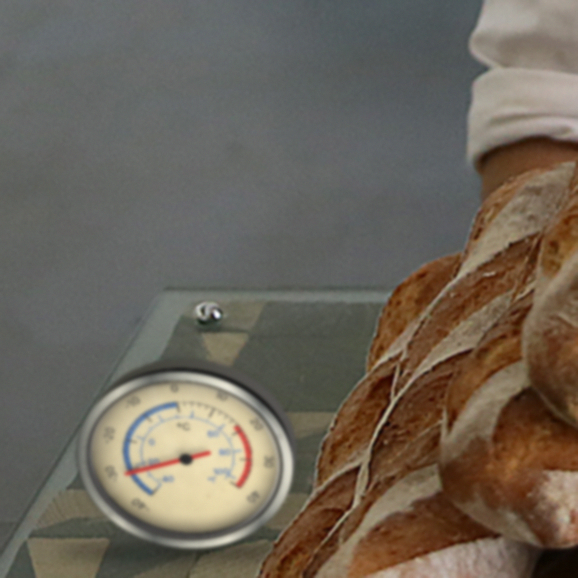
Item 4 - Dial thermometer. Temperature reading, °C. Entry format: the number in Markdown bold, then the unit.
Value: **-30** °C
